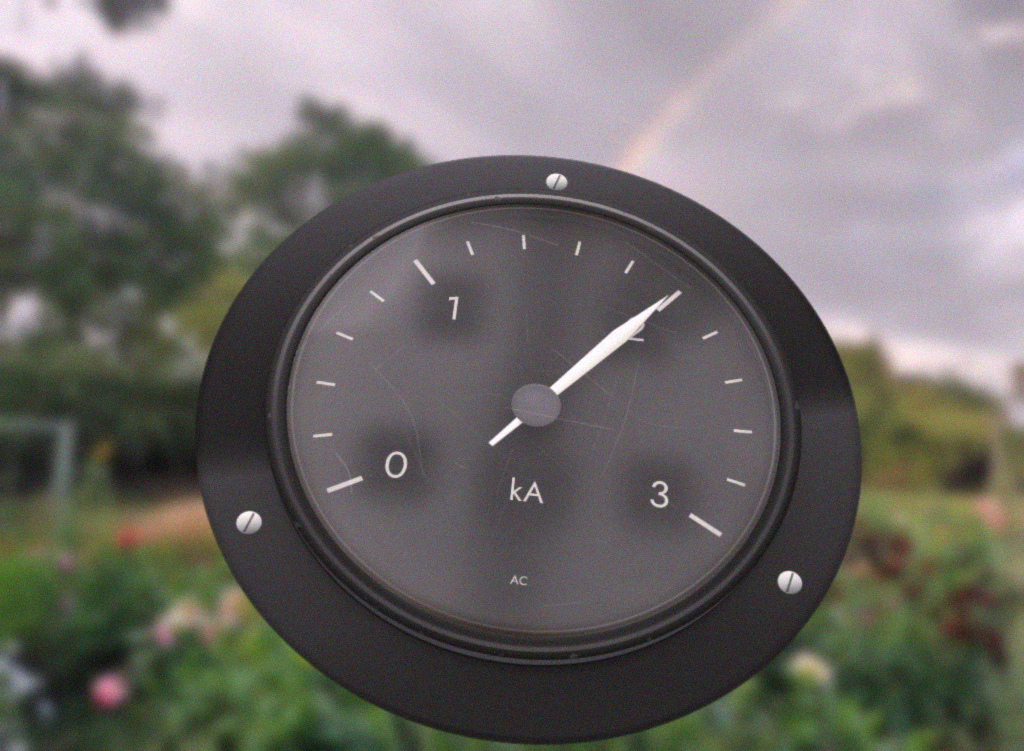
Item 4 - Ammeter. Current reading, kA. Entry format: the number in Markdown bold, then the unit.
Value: **2** kA
